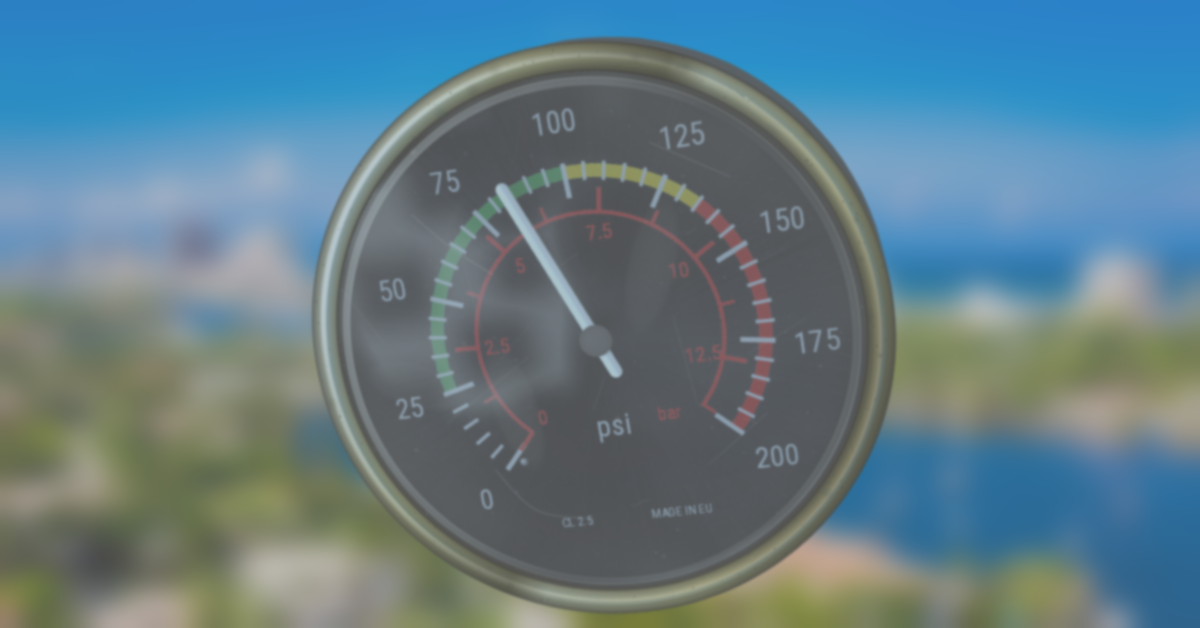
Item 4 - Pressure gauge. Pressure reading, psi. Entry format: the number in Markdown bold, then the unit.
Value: **85** psi
